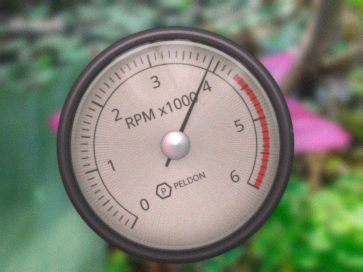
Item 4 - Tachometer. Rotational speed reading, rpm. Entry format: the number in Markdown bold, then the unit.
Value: **3900** rpm
